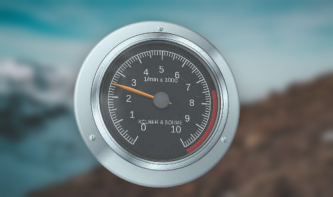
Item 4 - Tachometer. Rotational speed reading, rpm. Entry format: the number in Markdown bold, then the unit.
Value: **2500** rpm
